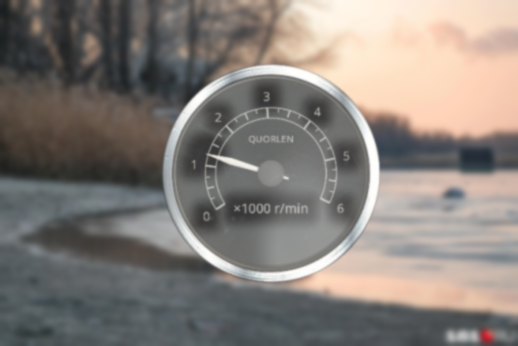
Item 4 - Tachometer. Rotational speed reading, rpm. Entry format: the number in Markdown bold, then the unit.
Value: **1250** rpm
